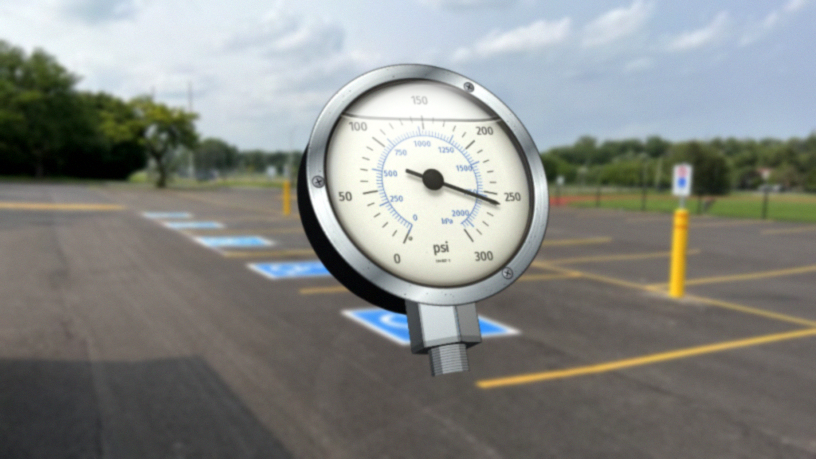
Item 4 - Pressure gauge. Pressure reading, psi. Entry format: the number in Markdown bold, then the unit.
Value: **260** psi
